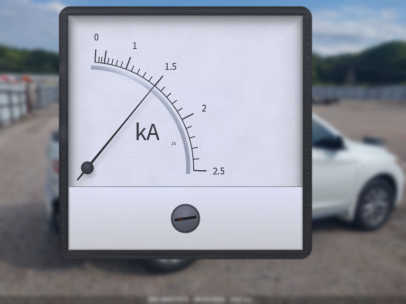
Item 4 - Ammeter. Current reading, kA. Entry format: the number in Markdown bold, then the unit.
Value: **1.5** kA
